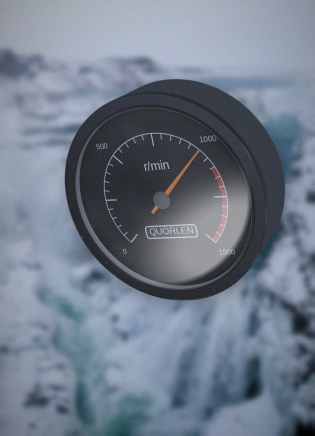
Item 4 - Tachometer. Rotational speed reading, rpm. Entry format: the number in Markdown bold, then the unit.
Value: **1000** rpm
